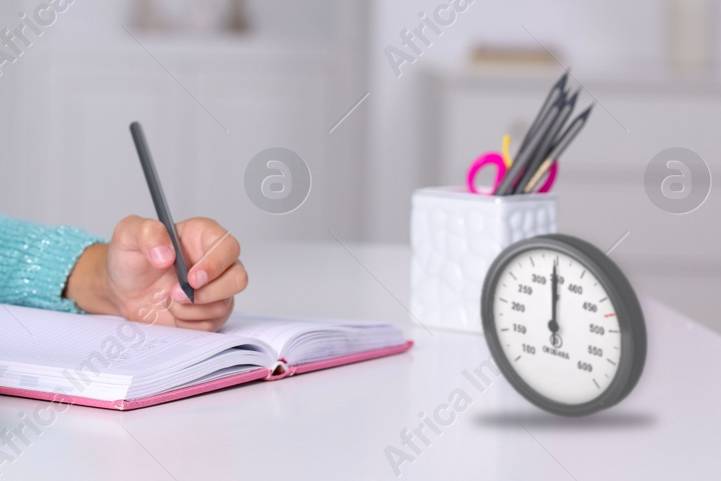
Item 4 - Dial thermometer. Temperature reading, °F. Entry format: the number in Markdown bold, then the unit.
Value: **350** °F
